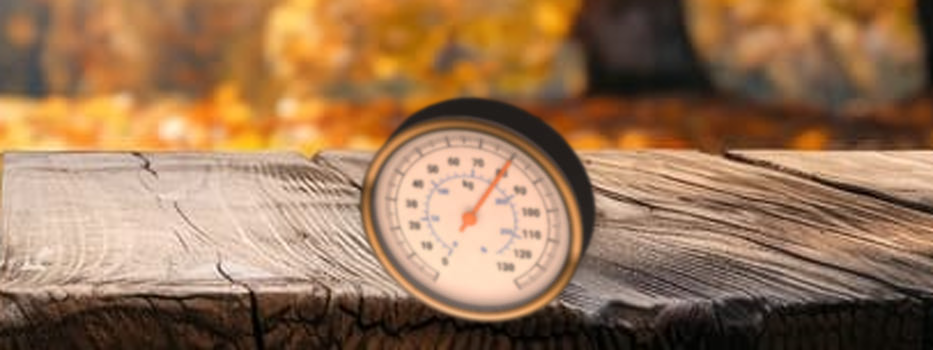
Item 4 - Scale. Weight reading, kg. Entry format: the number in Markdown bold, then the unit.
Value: **80** kg
